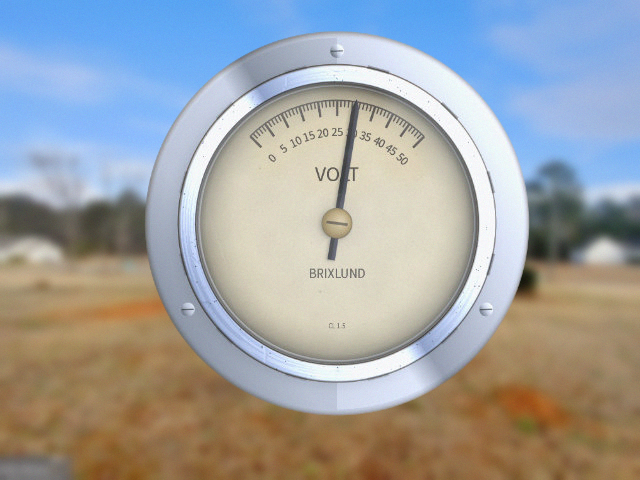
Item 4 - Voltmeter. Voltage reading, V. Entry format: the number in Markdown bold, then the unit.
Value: **30** V
